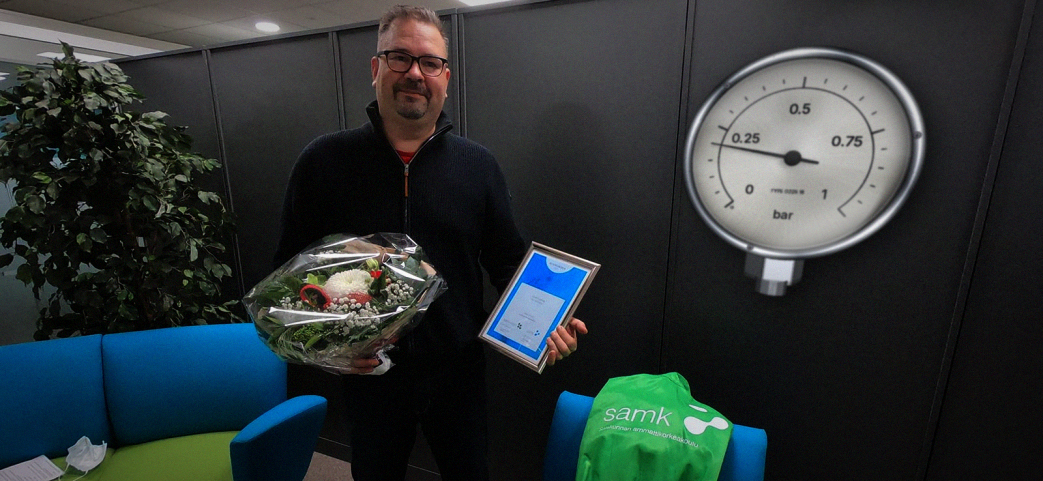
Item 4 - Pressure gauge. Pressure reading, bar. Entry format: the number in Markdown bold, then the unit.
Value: **0.2** bar
